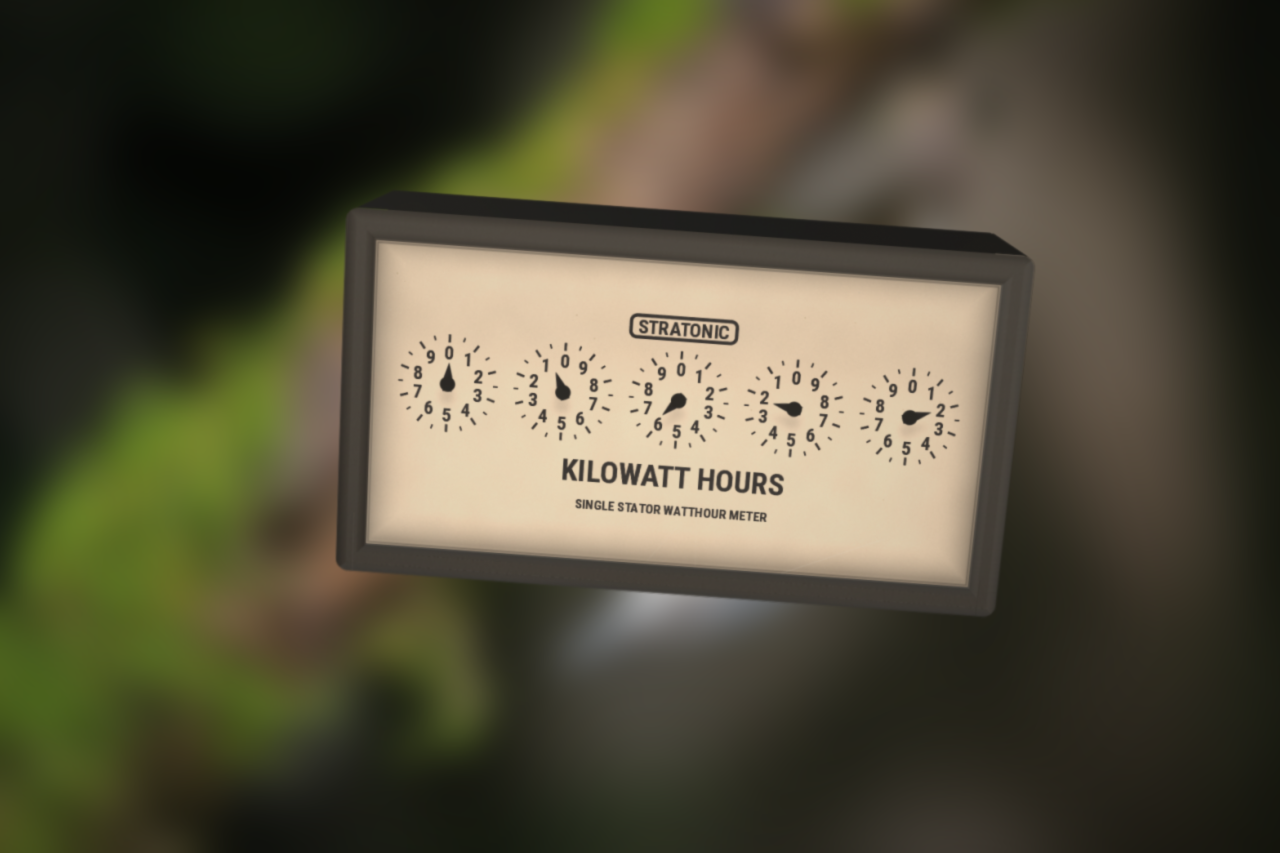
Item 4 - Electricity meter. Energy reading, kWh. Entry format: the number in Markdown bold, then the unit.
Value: **622** kWh
